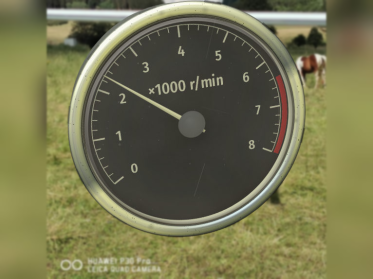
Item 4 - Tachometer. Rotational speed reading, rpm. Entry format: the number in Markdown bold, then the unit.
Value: **2300** rpm
